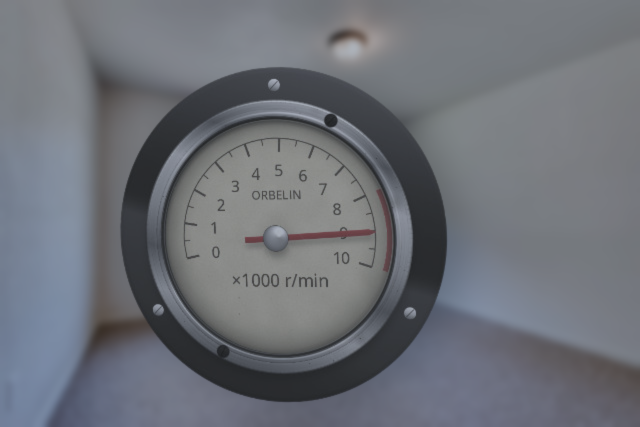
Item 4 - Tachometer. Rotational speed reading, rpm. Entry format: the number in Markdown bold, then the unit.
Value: **9000** rpm
